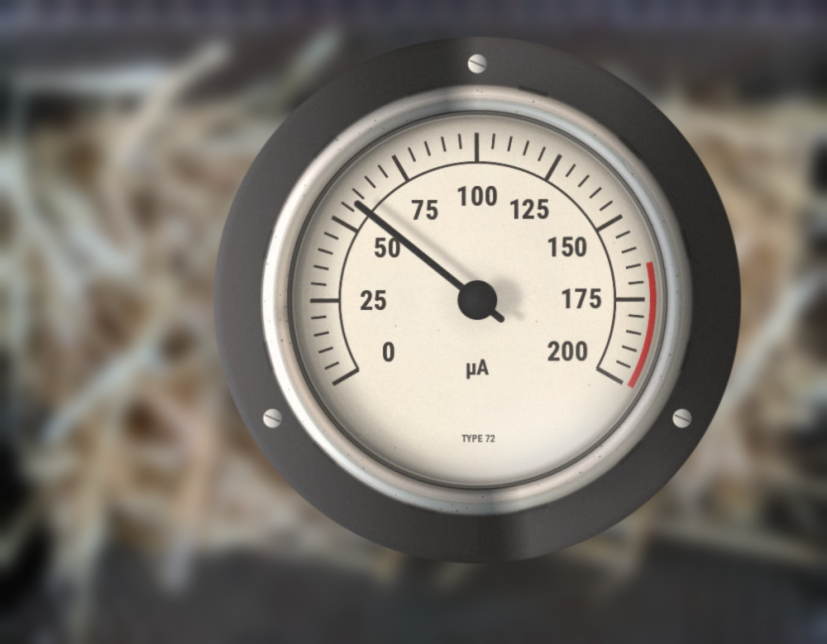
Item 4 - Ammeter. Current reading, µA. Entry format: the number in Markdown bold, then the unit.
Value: **57.5** µA
